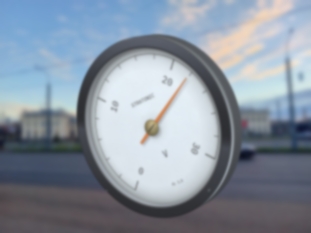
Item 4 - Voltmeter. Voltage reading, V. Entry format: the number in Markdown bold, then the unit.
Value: **22** V
